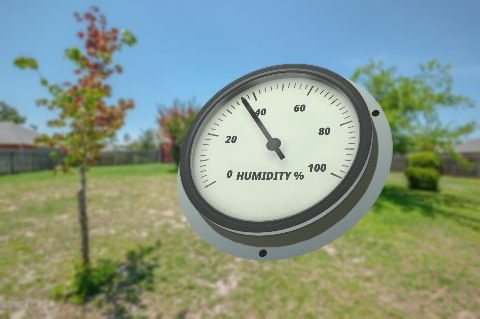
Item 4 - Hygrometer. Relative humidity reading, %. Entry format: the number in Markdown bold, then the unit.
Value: **36** %
